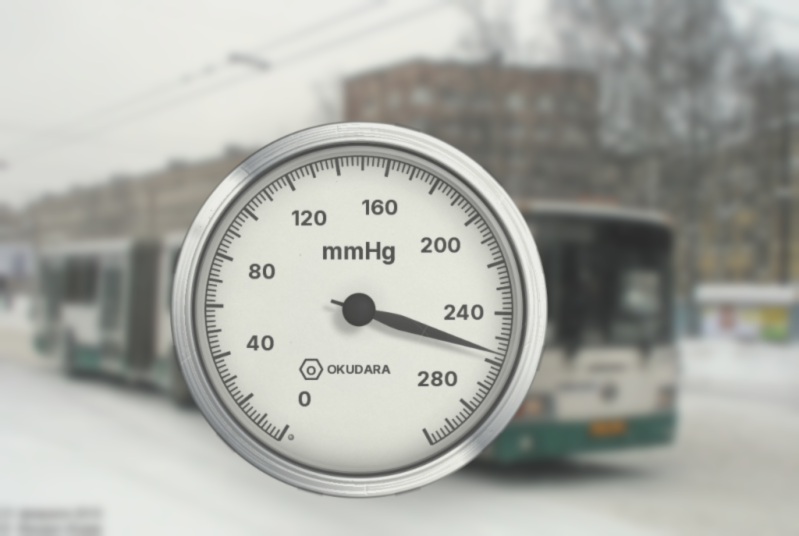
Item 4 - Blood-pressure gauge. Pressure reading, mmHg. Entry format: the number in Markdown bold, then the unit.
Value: **256** mmHg
